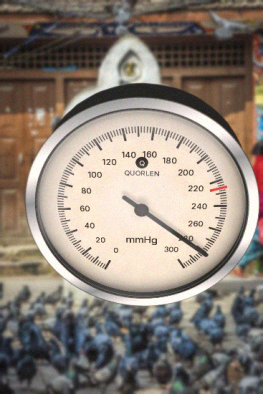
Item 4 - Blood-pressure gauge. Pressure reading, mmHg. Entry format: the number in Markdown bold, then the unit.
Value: **280** mmHg
